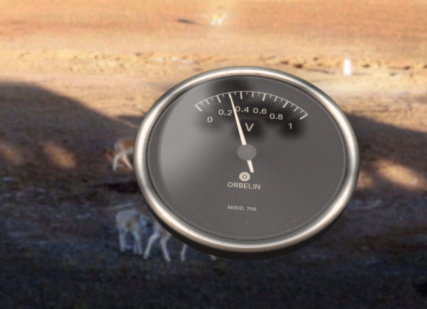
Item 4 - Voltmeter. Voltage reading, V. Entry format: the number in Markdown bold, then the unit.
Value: **0.3** V
